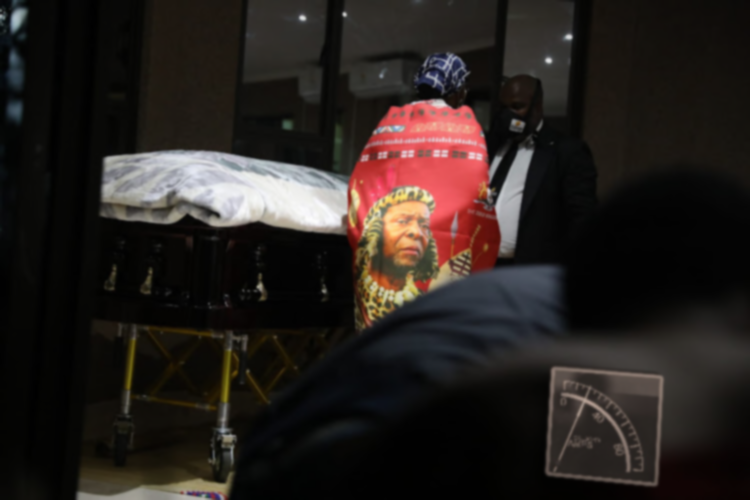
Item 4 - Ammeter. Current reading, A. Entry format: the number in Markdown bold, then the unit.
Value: **20** A
